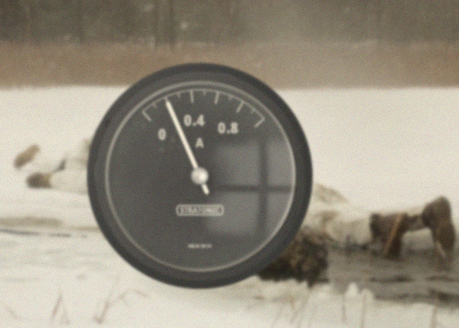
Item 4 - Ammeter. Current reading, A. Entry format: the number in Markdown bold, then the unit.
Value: **0.2** A
